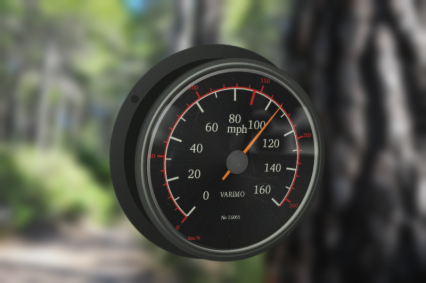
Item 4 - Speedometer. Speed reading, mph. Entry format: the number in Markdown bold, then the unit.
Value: **105** mph
